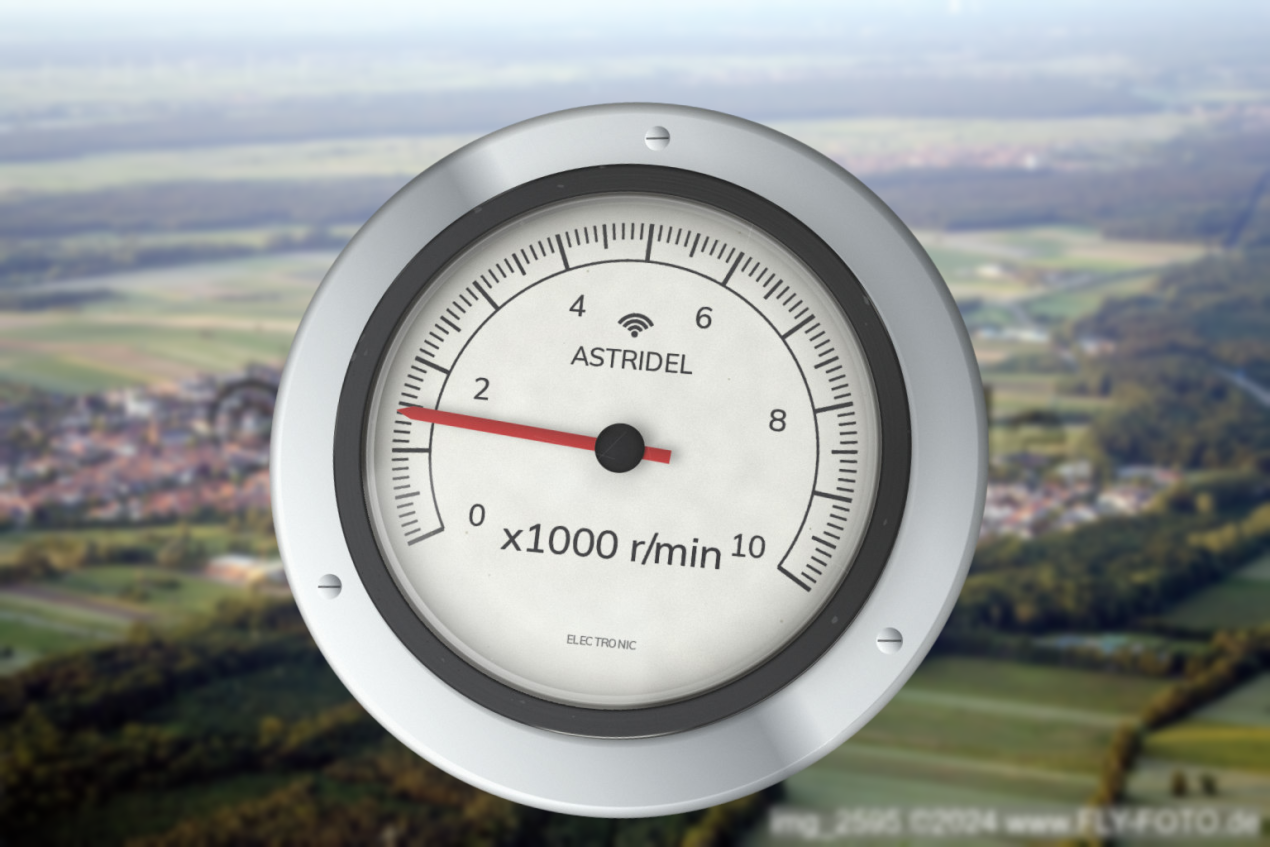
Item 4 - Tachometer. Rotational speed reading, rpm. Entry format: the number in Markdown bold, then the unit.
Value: **1400** rpm
